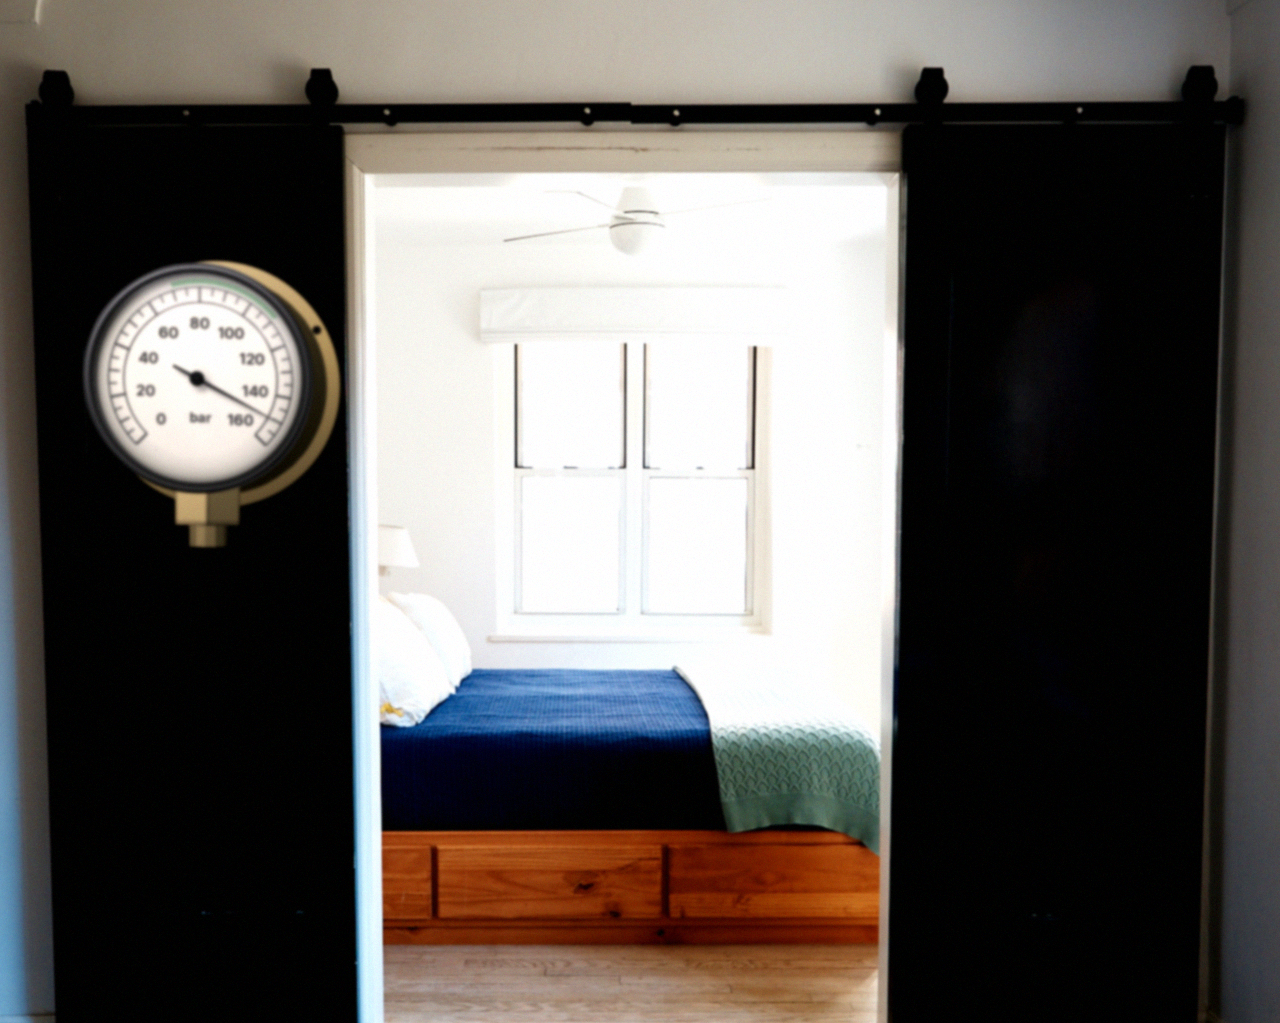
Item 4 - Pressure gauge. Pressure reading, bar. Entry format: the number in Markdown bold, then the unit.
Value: **150** bar
